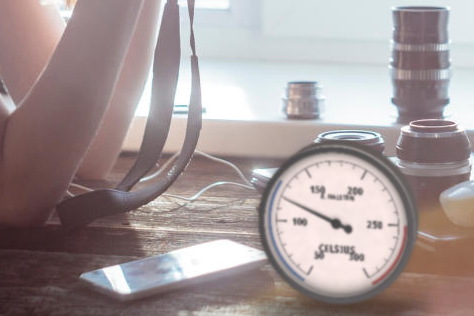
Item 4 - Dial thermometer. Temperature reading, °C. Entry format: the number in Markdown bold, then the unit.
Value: **120** °C
